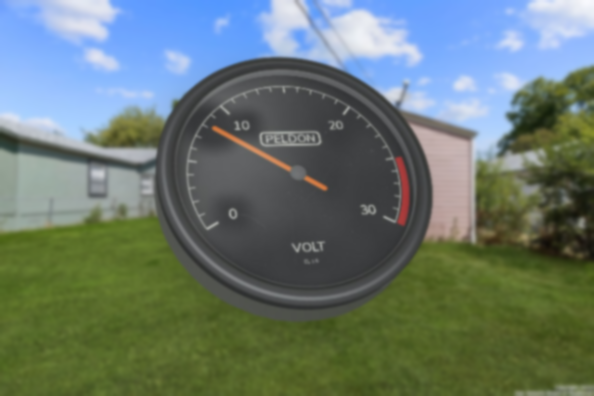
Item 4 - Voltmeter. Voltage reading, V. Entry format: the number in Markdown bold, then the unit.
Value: **8** V
